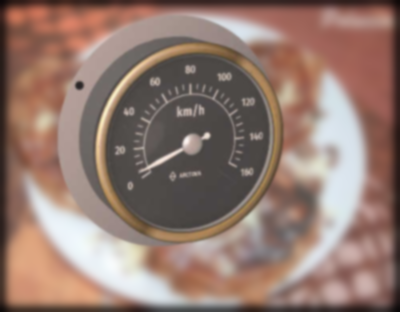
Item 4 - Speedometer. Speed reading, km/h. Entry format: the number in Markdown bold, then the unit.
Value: **5** km/h
